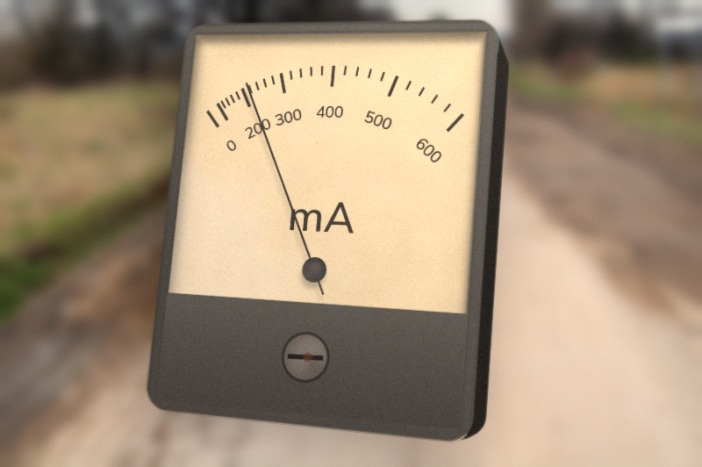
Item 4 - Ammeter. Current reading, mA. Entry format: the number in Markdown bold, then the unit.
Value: **220** mA
